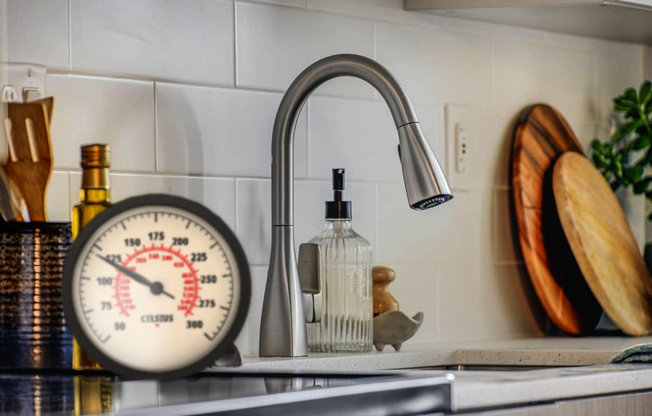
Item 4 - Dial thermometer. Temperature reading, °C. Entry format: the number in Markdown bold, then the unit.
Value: **120** °C
